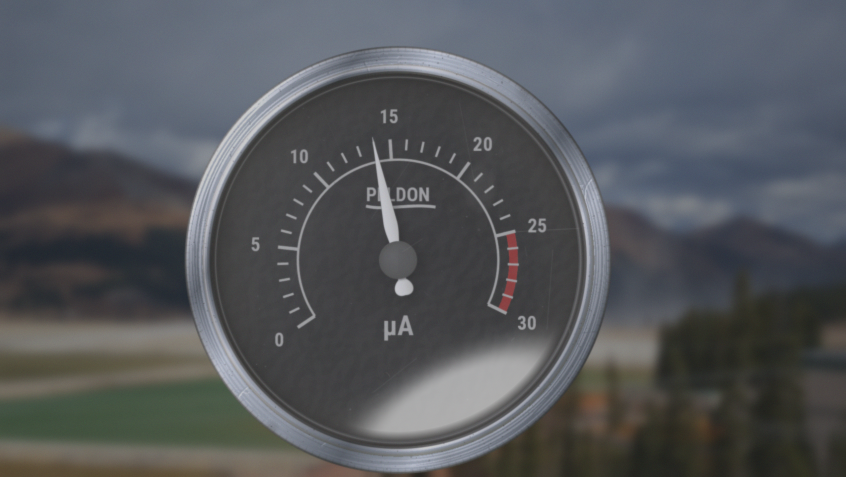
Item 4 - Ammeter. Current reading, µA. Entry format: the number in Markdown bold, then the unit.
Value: **14** µA
